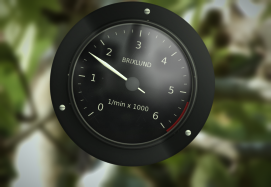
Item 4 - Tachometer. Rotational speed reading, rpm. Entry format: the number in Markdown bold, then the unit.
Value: **1600** rpm
